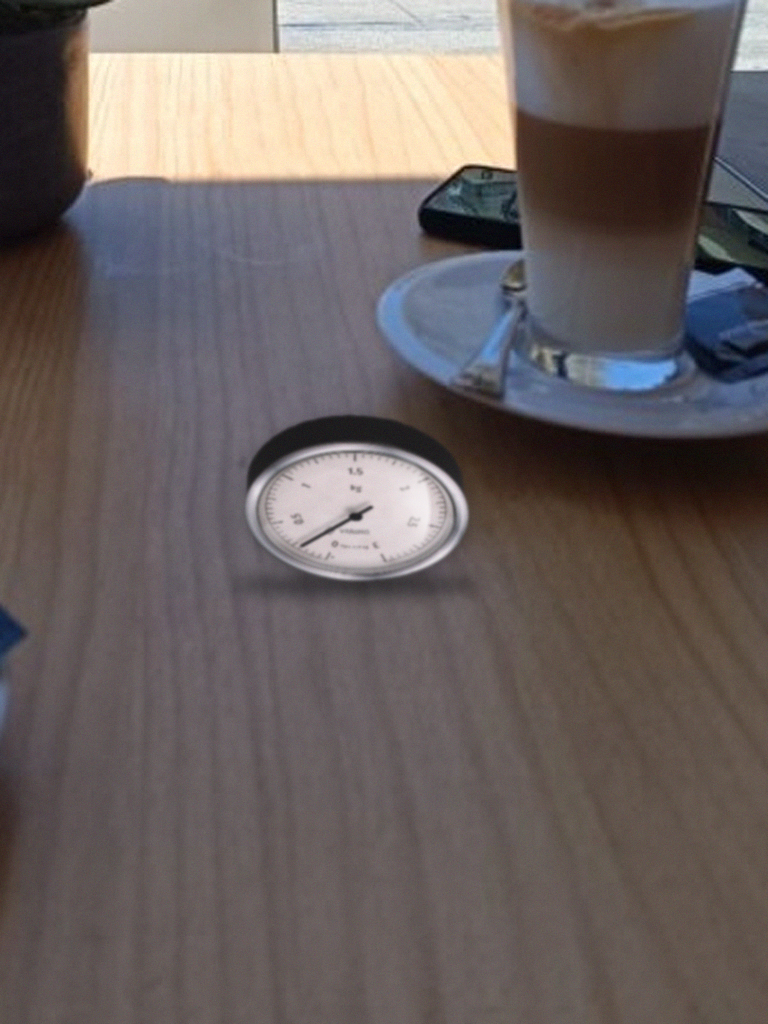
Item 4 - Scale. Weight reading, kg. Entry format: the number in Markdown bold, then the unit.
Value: **0.25** kg
